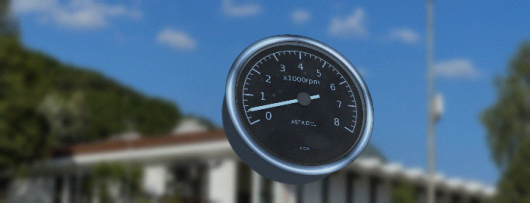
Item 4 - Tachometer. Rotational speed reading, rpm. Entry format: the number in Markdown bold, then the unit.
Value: **400** rpm
